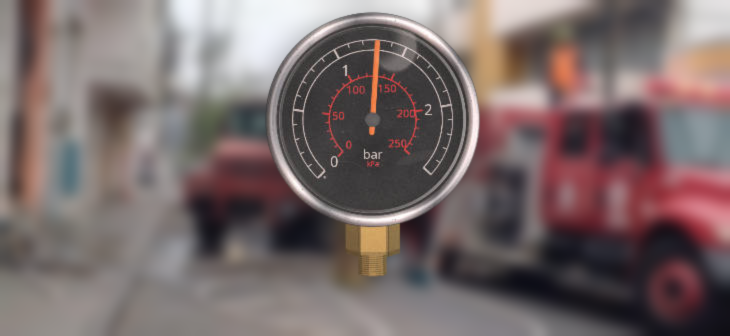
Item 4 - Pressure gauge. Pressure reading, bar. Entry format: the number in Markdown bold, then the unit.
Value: **1.3** bar
